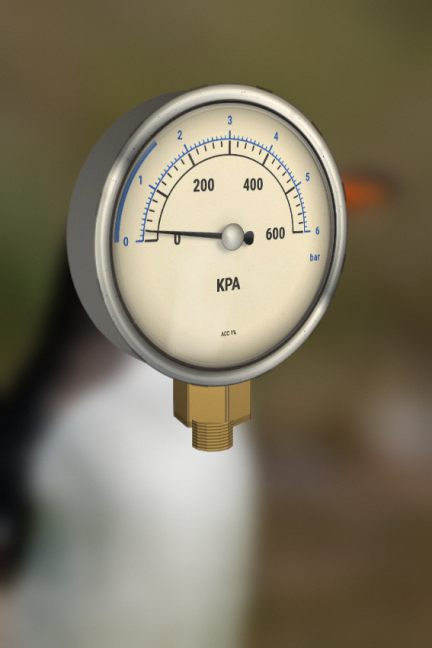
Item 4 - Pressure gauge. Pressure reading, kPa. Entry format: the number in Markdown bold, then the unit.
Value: **20** kPa
